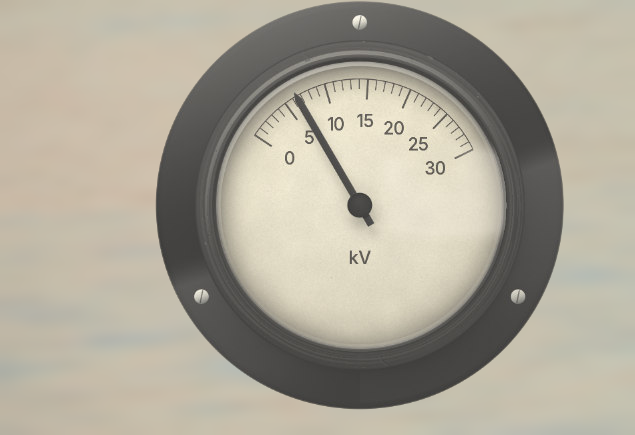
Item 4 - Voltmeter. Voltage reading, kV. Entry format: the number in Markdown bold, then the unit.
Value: **6.5** kV
